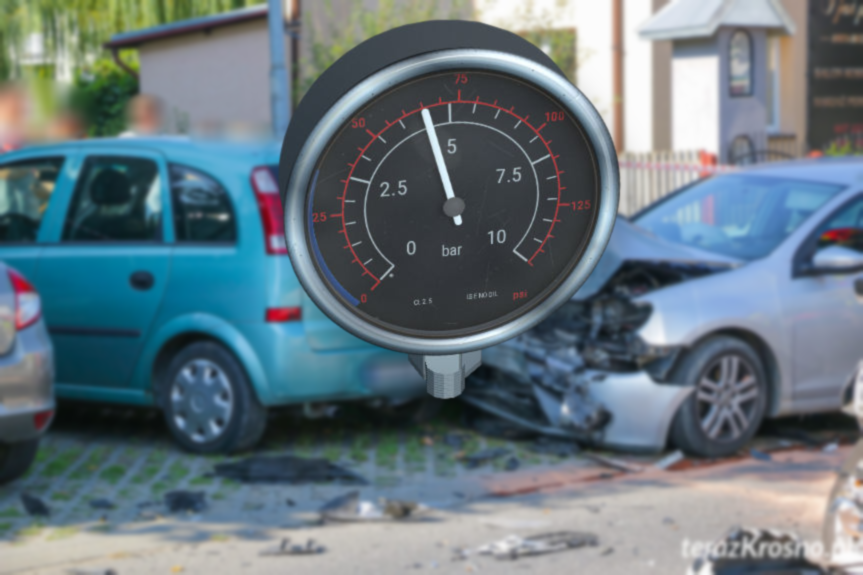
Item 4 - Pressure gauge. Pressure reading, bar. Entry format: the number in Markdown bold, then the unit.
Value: **4.5** bar
